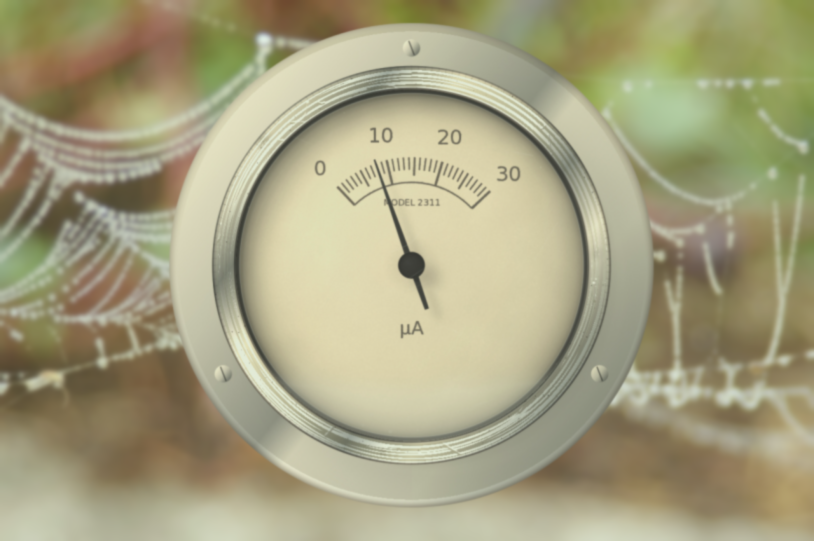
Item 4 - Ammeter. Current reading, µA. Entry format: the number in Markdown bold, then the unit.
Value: **8** µA
